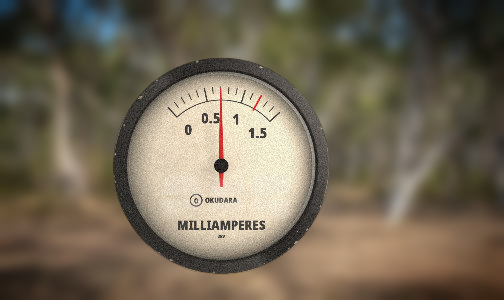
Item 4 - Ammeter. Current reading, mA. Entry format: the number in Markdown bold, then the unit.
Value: **0.7** mA
